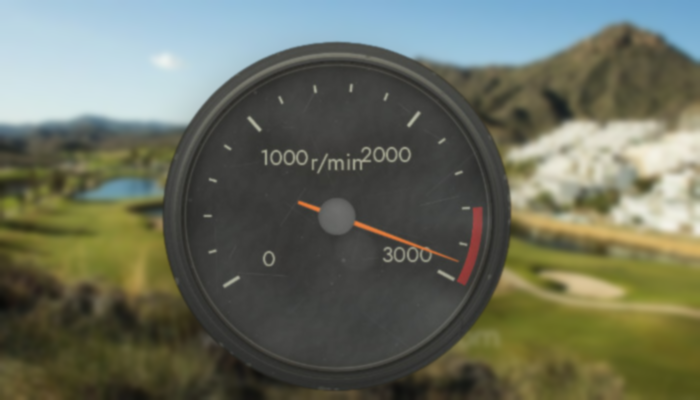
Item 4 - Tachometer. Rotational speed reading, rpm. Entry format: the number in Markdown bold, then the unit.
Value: **2900** rpm
